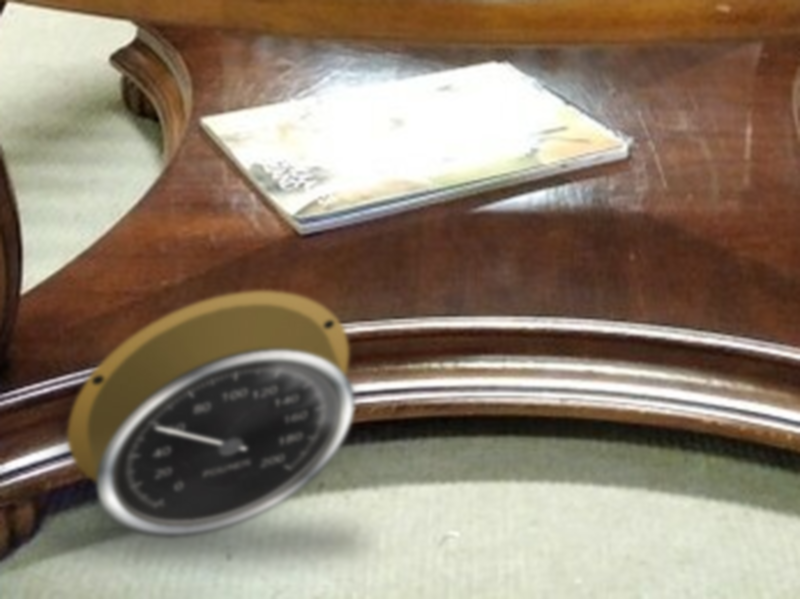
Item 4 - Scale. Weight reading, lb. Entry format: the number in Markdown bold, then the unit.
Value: **60** lb
